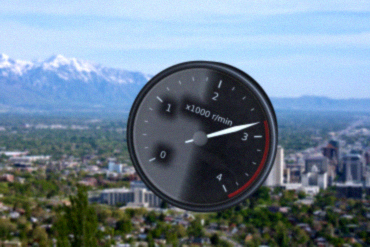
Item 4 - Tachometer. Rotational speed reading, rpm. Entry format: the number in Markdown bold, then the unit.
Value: **2800** rpm
